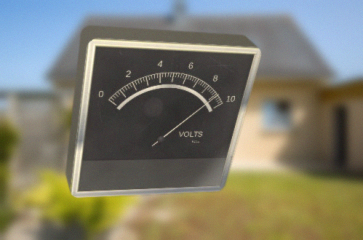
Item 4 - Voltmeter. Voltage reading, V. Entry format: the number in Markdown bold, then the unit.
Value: **9** V
